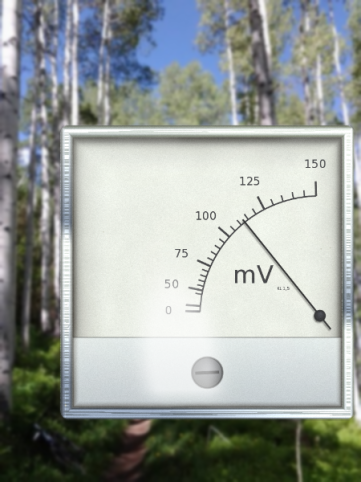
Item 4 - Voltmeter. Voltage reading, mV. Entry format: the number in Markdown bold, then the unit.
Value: **112.5** mV
